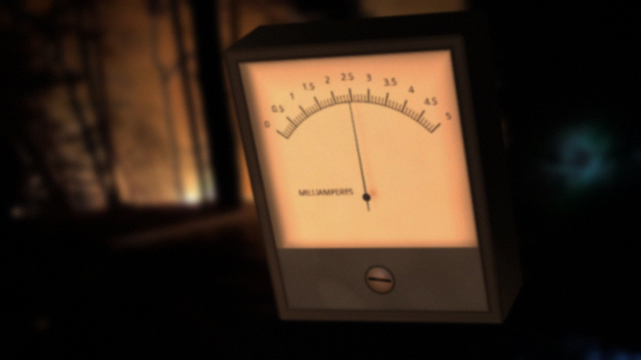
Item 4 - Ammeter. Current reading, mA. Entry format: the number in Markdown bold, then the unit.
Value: **2.5** mA
